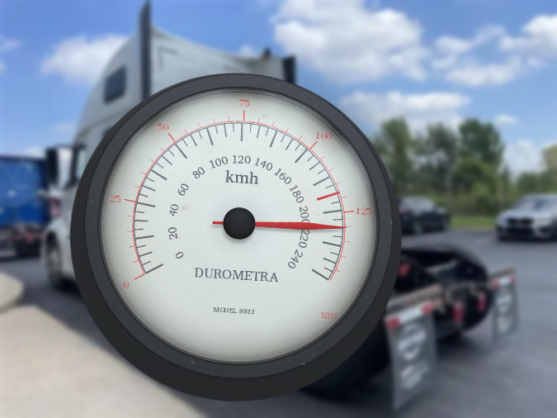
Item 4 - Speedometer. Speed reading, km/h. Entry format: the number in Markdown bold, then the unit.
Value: **210** km/h
